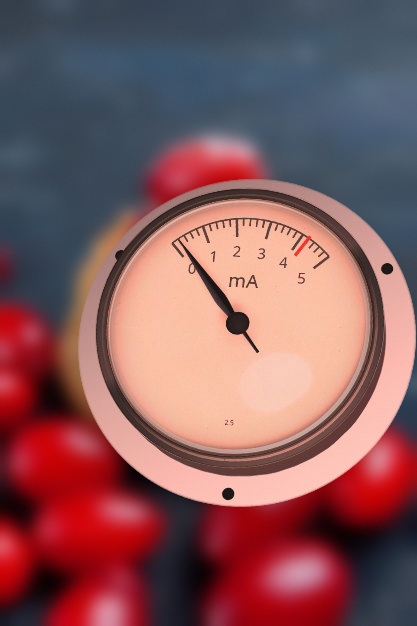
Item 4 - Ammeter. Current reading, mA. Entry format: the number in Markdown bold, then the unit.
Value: **0.2** mA
